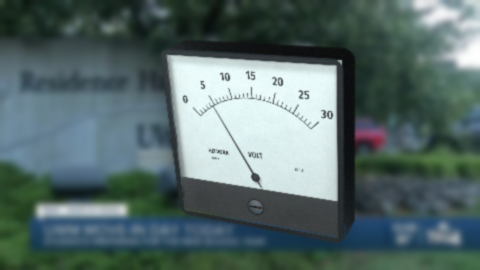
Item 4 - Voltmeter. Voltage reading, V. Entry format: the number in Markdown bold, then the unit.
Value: **5** V
